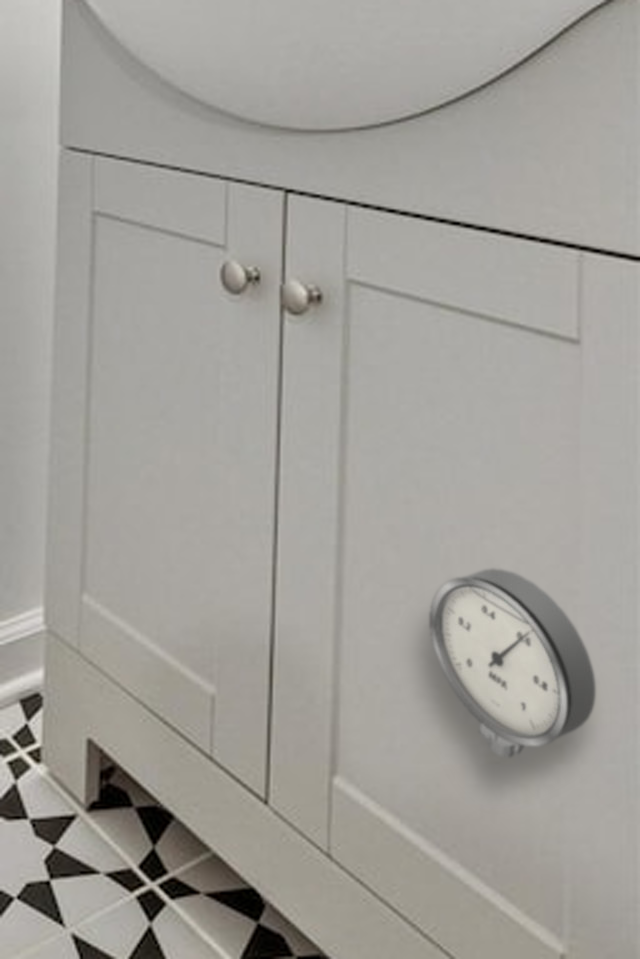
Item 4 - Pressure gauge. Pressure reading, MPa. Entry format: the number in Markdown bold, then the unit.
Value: **0.6** MPa
